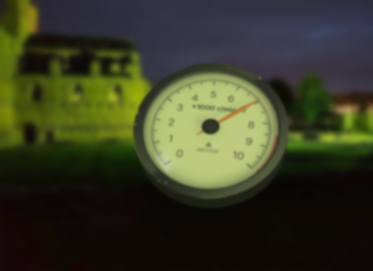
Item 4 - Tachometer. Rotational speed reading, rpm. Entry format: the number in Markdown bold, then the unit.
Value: **7000** rpm
